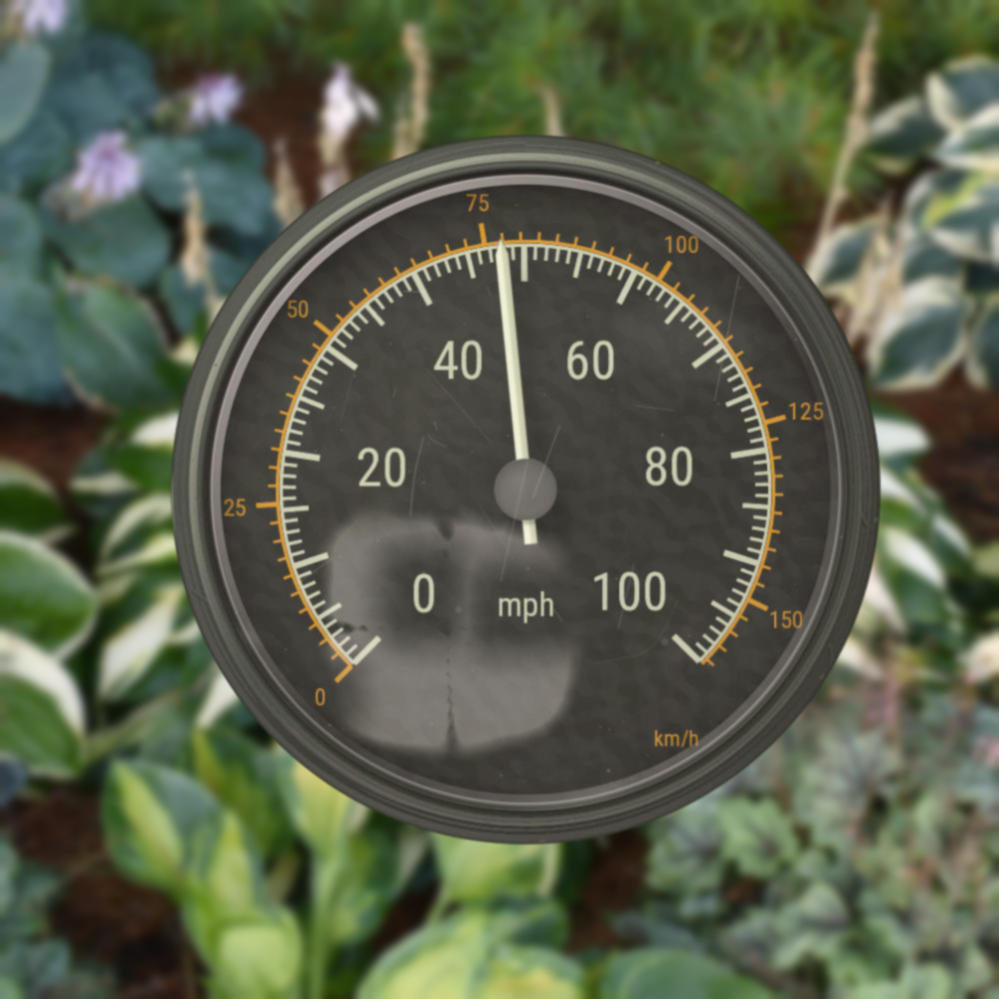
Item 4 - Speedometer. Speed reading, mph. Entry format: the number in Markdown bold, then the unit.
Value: **48** mph
